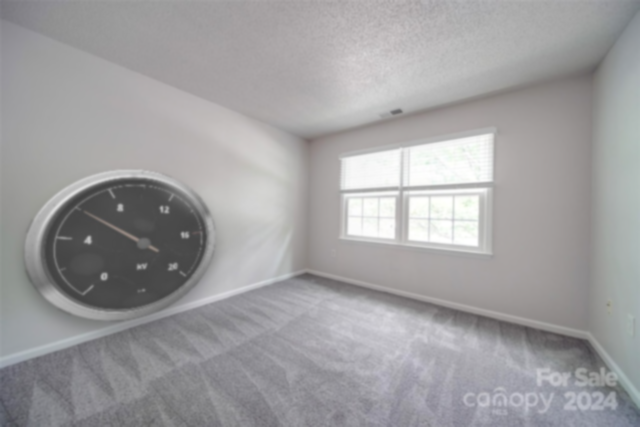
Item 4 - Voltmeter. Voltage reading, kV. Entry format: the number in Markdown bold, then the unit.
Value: **6** kV
